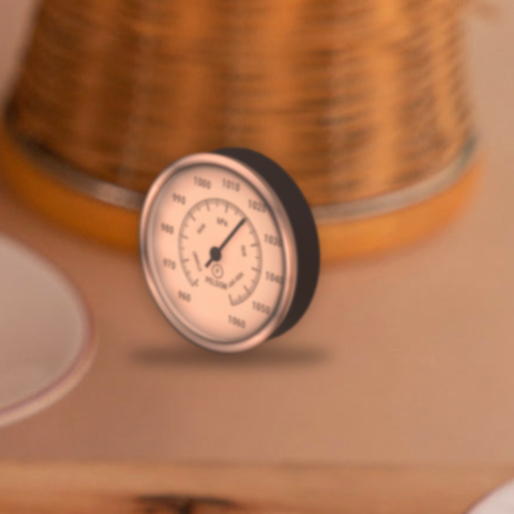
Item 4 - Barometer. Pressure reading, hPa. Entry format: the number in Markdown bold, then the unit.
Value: **1020** hPa
